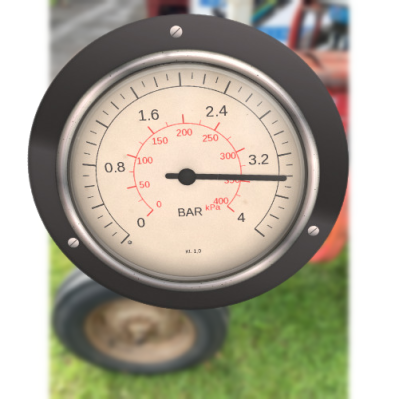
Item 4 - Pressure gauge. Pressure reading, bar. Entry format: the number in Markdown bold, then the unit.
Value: **3.4** bar
